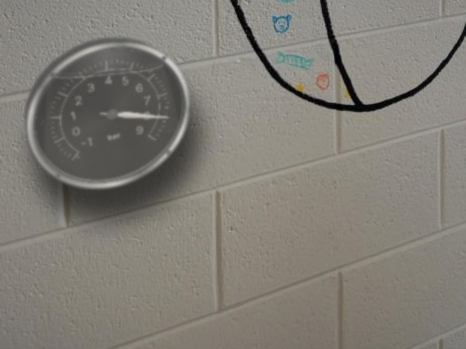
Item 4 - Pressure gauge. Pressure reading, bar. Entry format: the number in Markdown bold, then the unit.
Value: **8** bar
